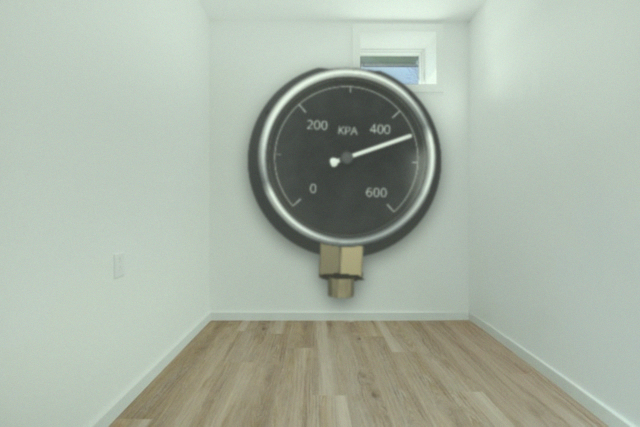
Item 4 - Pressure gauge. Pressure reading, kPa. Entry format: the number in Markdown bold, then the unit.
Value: **450** kPa
